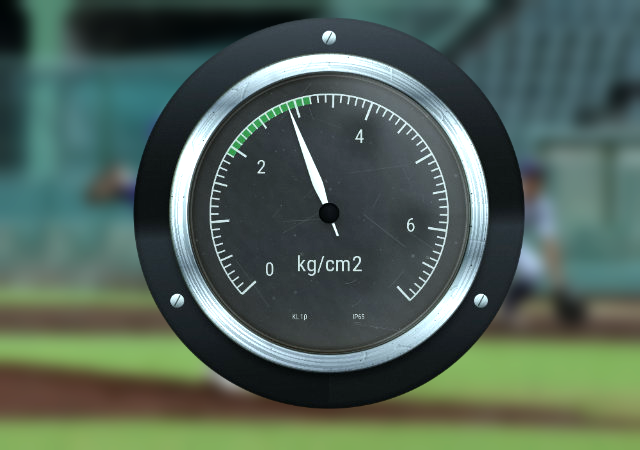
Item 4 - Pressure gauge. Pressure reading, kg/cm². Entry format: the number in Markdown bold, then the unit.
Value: **2.9** kg/cm²
